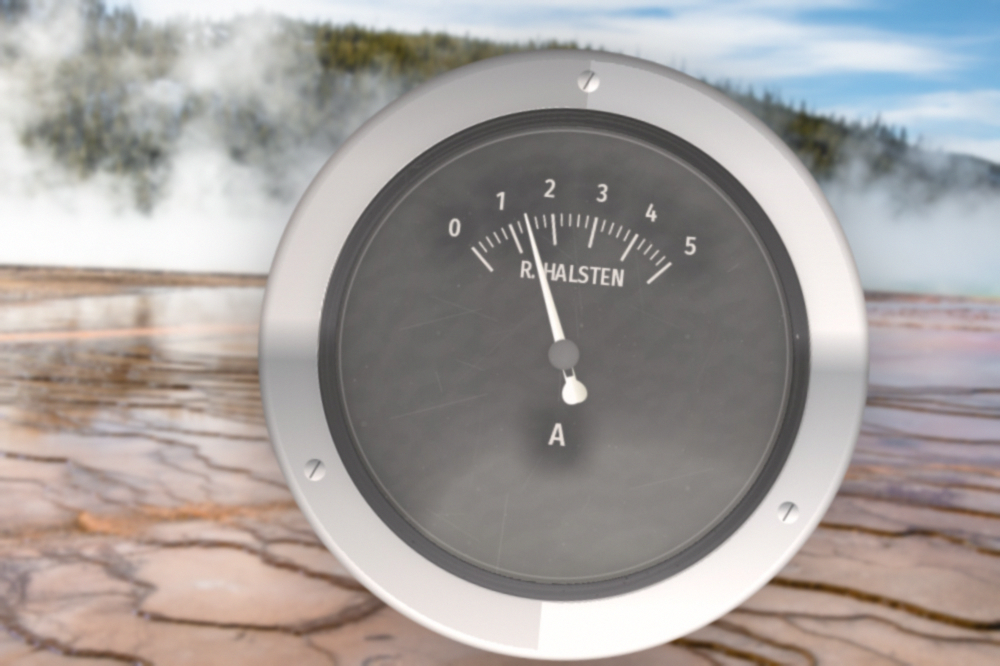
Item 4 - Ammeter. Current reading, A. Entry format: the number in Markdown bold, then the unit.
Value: **1.4** A
